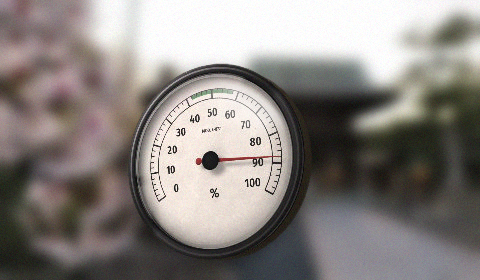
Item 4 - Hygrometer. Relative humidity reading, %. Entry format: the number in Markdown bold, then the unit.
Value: **88** %
